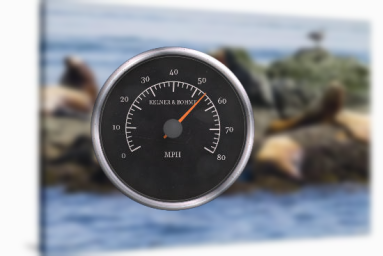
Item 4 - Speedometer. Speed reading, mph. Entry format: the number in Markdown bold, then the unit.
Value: **54** mph
